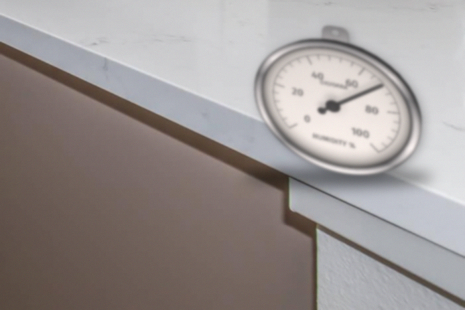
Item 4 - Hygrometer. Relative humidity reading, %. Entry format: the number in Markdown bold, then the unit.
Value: **68** %
